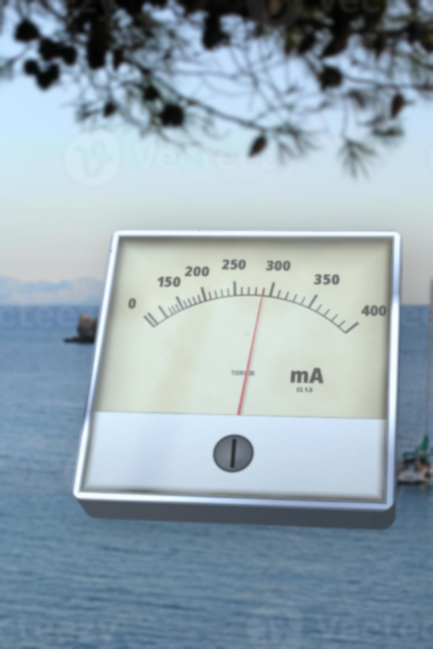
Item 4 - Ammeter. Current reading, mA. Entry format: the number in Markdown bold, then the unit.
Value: **290** mA
